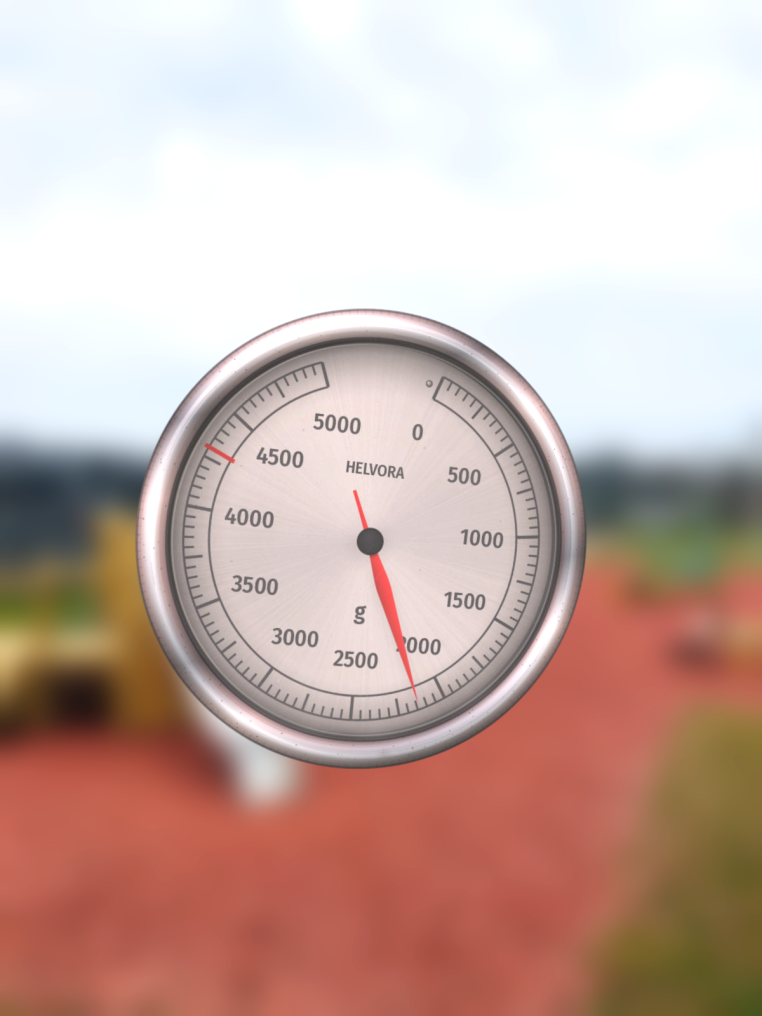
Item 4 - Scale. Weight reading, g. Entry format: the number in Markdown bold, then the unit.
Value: **2150** g
